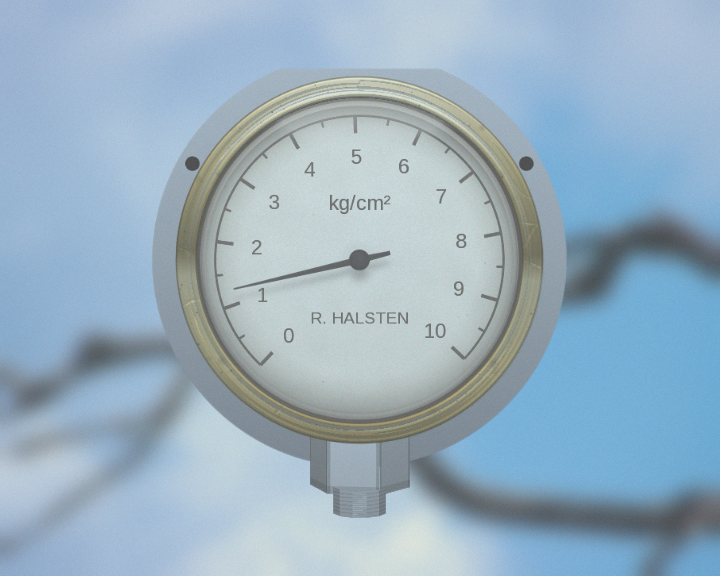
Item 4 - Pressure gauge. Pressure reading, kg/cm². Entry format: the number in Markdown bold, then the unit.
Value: **1.25** kg/cm²
